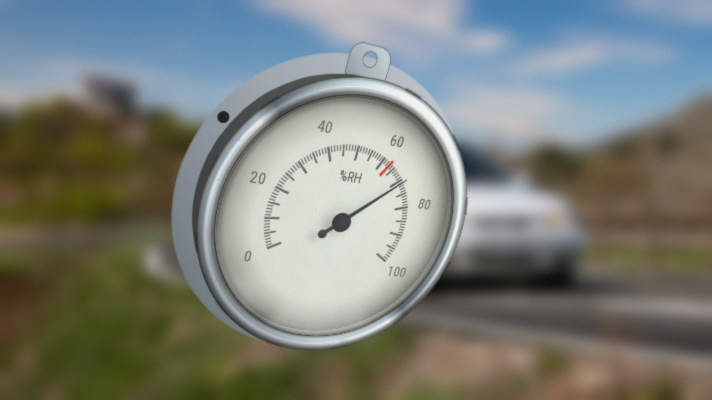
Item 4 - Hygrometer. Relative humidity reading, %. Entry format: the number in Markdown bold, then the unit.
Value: **70** %
